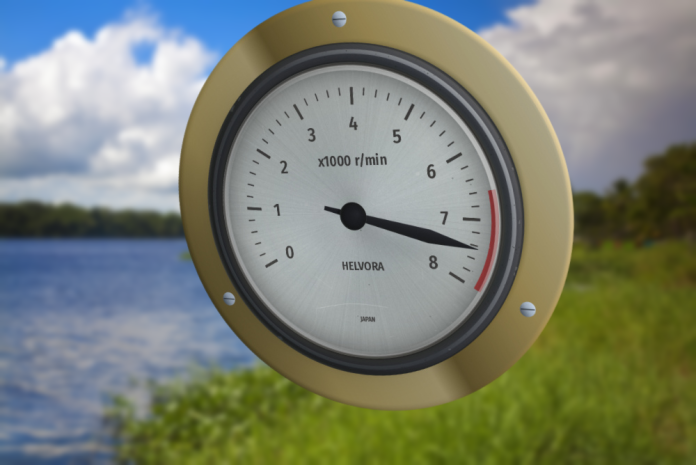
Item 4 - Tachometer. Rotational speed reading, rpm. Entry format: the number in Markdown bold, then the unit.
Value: **7400** rpm
